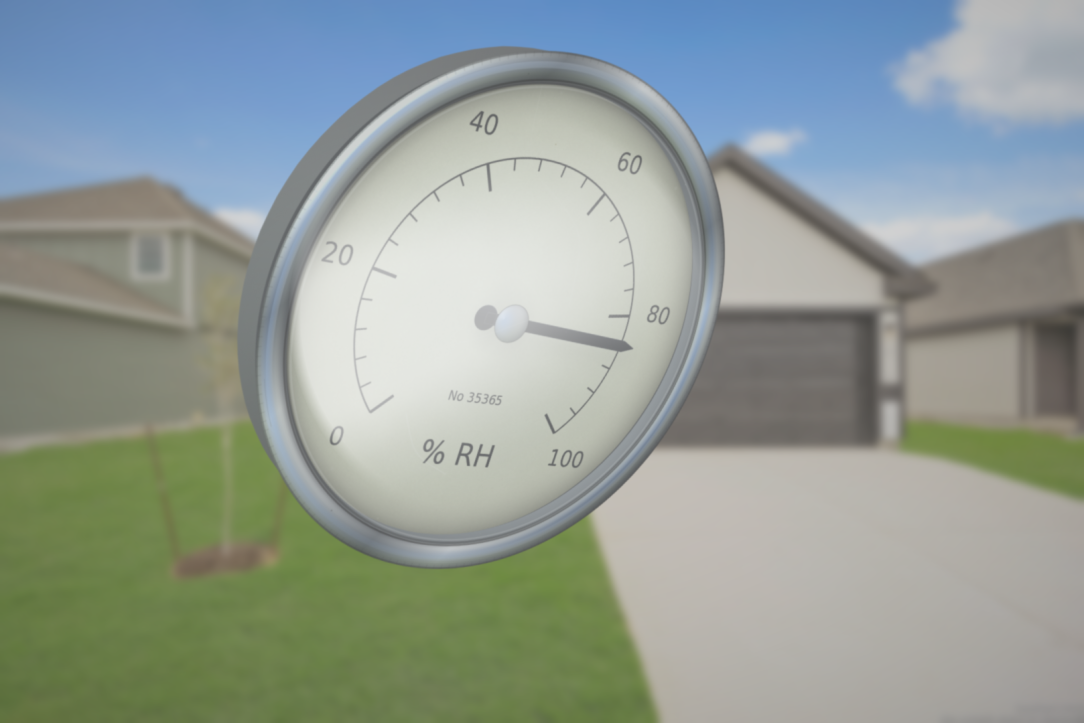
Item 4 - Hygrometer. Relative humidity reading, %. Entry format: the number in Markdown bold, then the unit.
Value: **84** %
